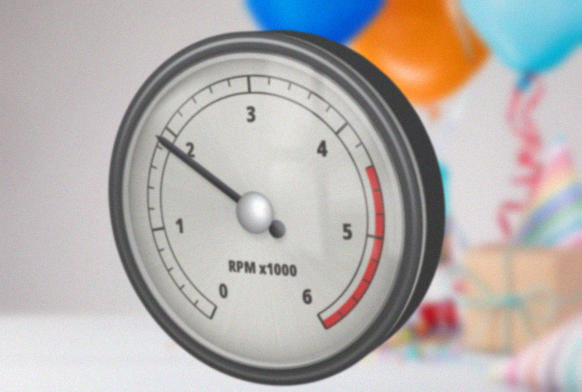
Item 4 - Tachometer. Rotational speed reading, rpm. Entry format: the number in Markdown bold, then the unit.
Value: **1900** rpm
